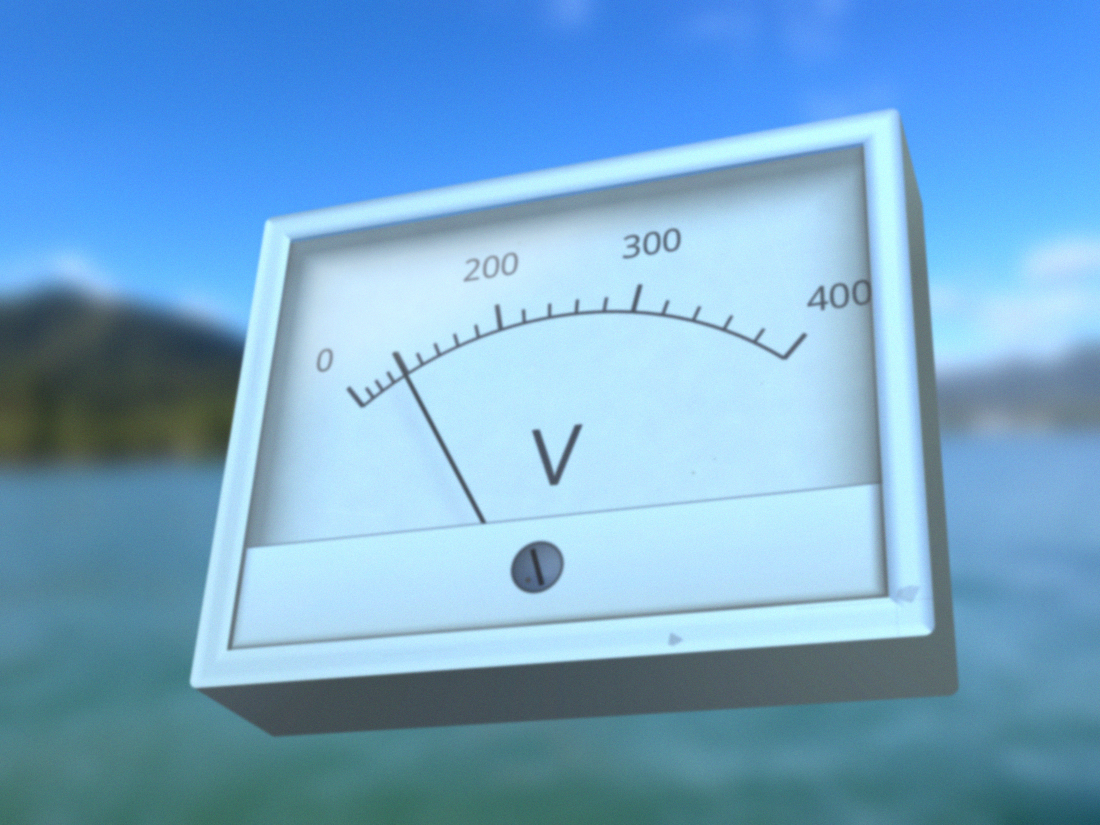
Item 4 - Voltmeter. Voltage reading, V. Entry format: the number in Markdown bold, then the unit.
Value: **100** V
